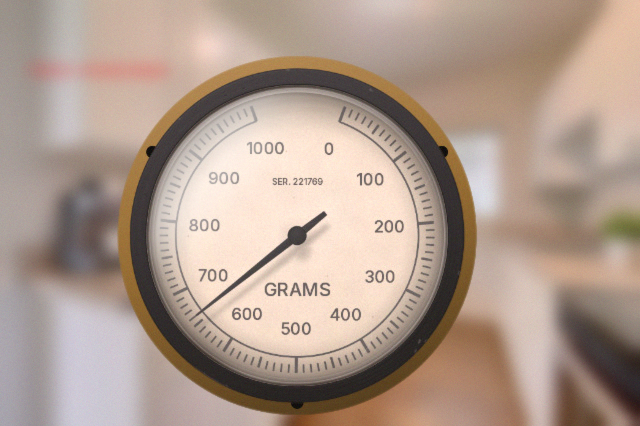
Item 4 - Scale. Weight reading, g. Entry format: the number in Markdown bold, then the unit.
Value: **660** g
